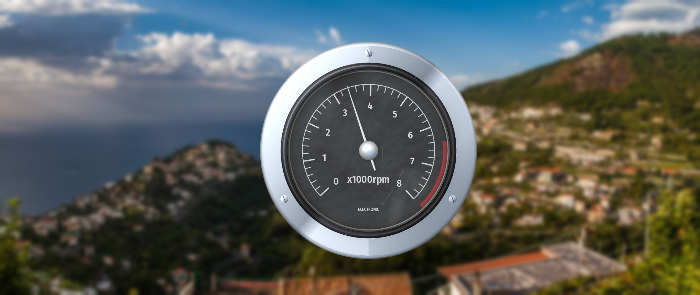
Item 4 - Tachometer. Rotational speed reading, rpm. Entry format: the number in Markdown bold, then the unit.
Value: **3400** rpm
